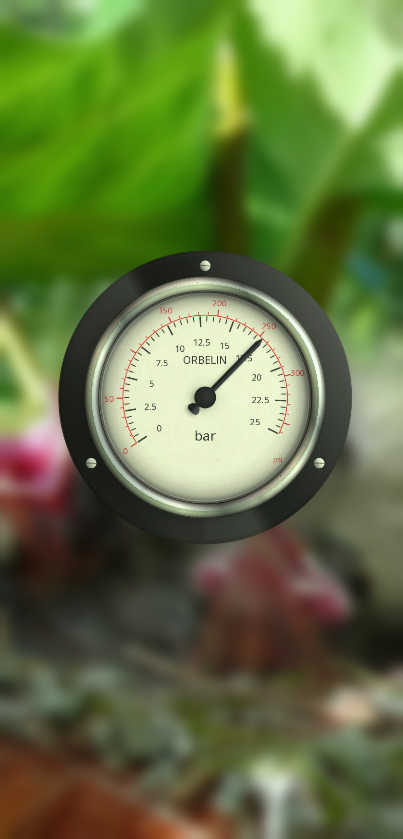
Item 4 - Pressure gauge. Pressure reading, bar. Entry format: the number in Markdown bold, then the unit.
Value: **17.5** bar
